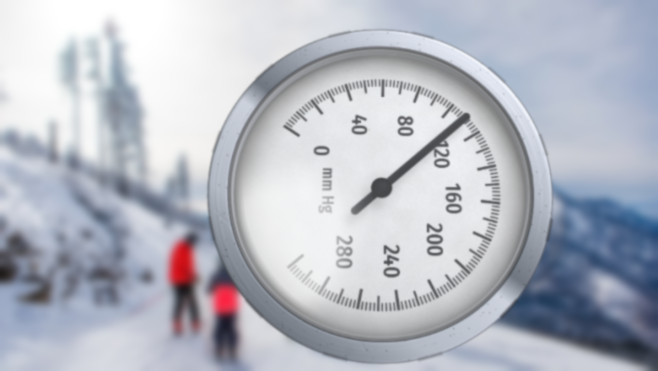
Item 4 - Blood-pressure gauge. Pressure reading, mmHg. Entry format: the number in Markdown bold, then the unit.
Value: **110** mmHg
